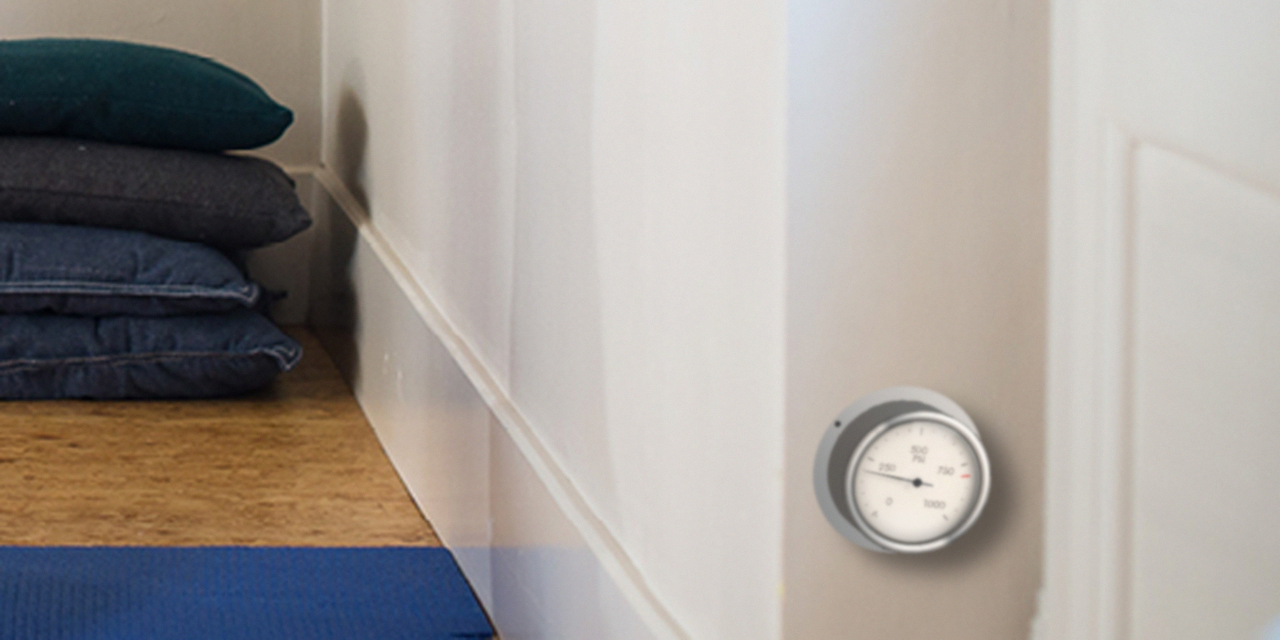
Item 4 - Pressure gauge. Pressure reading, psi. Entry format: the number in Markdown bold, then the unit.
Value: **200** psi
